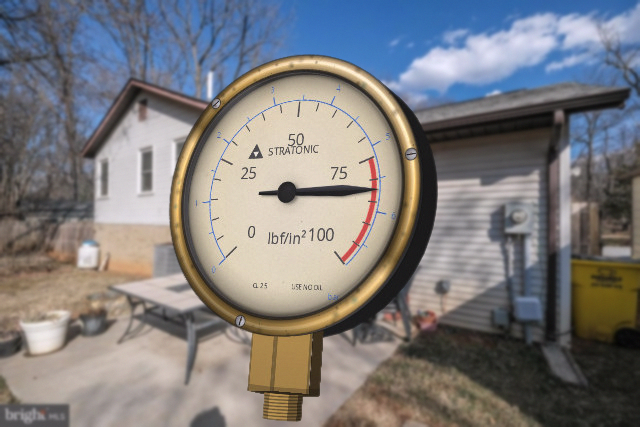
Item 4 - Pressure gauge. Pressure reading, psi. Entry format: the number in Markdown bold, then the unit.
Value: **82.5** psi
